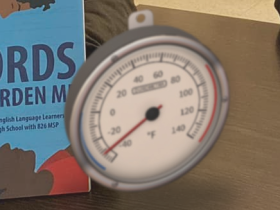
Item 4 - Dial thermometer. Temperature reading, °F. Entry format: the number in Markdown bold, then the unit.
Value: **-30** °F
